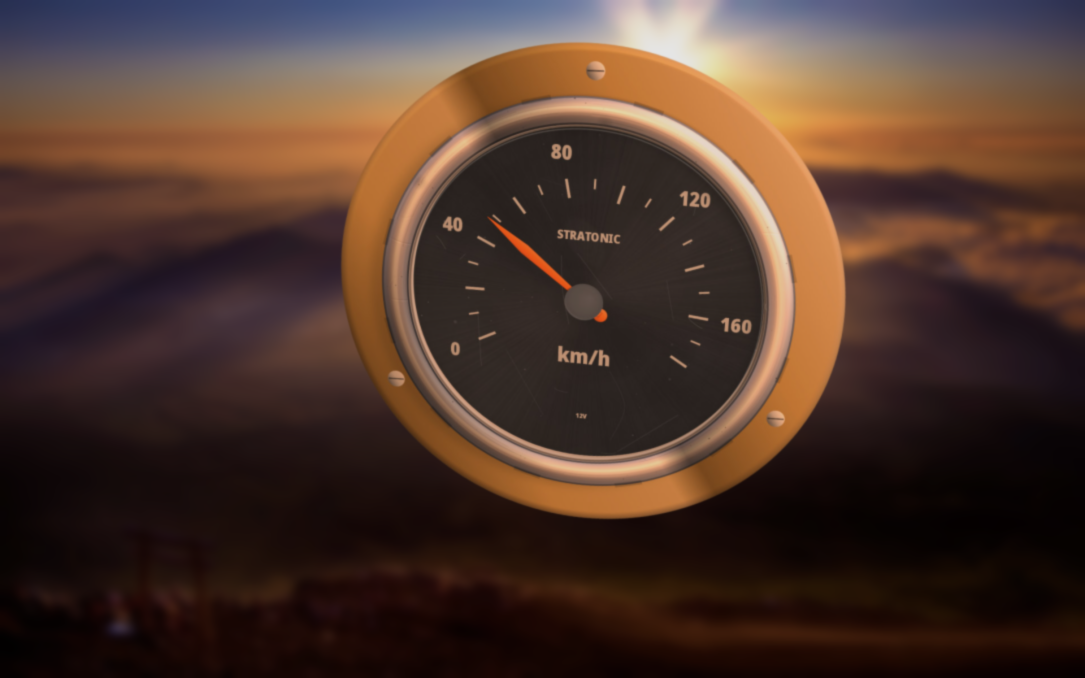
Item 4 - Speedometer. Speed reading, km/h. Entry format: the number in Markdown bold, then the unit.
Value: **50** km/h
